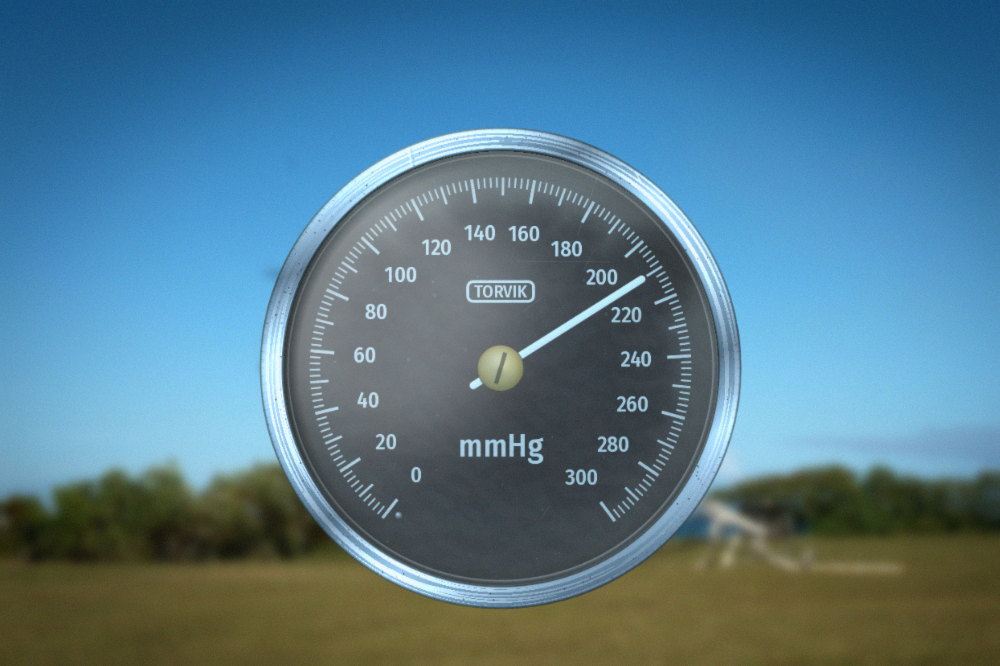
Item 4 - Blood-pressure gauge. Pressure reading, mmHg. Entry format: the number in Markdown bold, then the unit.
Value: **210** mmHg
